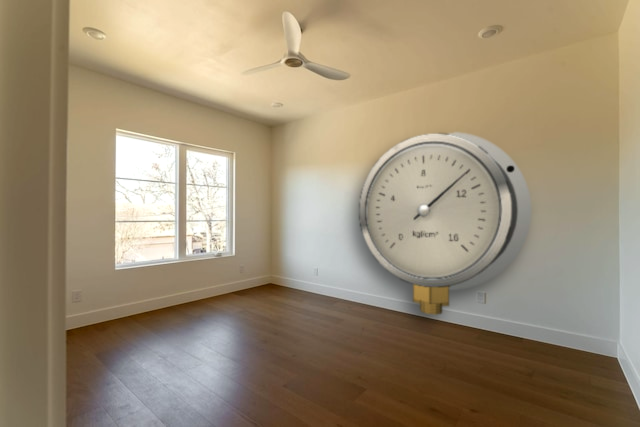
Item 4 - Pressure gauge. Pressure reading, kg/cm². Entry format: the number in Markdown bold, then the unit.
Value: **11** kg/cm²
